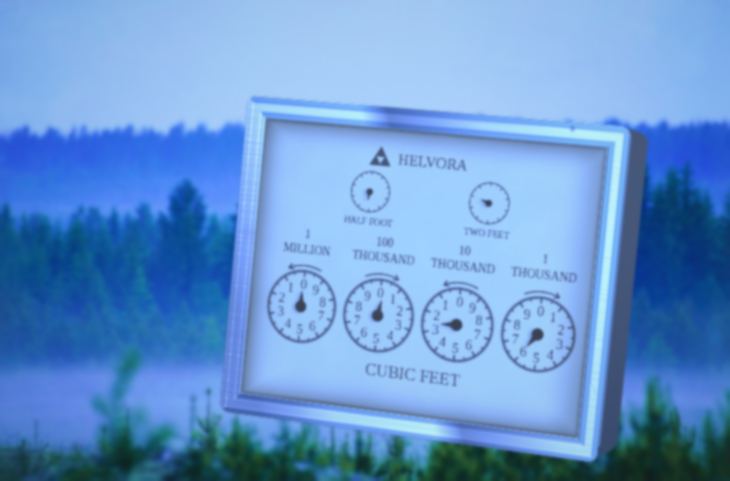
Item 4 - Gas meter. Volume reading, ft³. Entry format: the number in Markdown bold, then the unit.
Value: **2600** ft³
